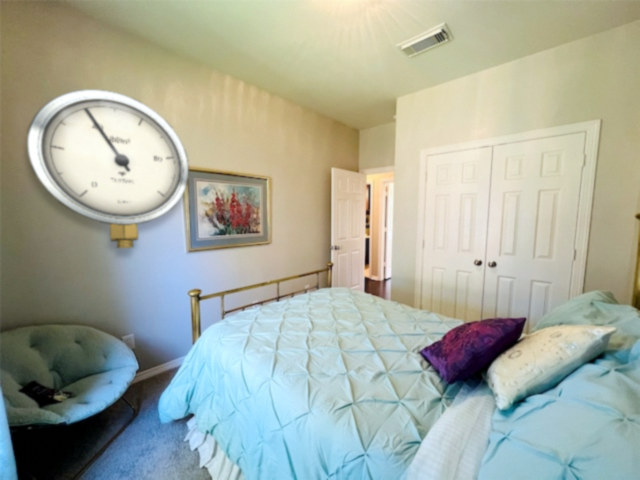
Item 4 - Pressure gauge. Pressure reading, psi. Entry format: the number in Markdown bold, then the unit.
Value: **40** psi
